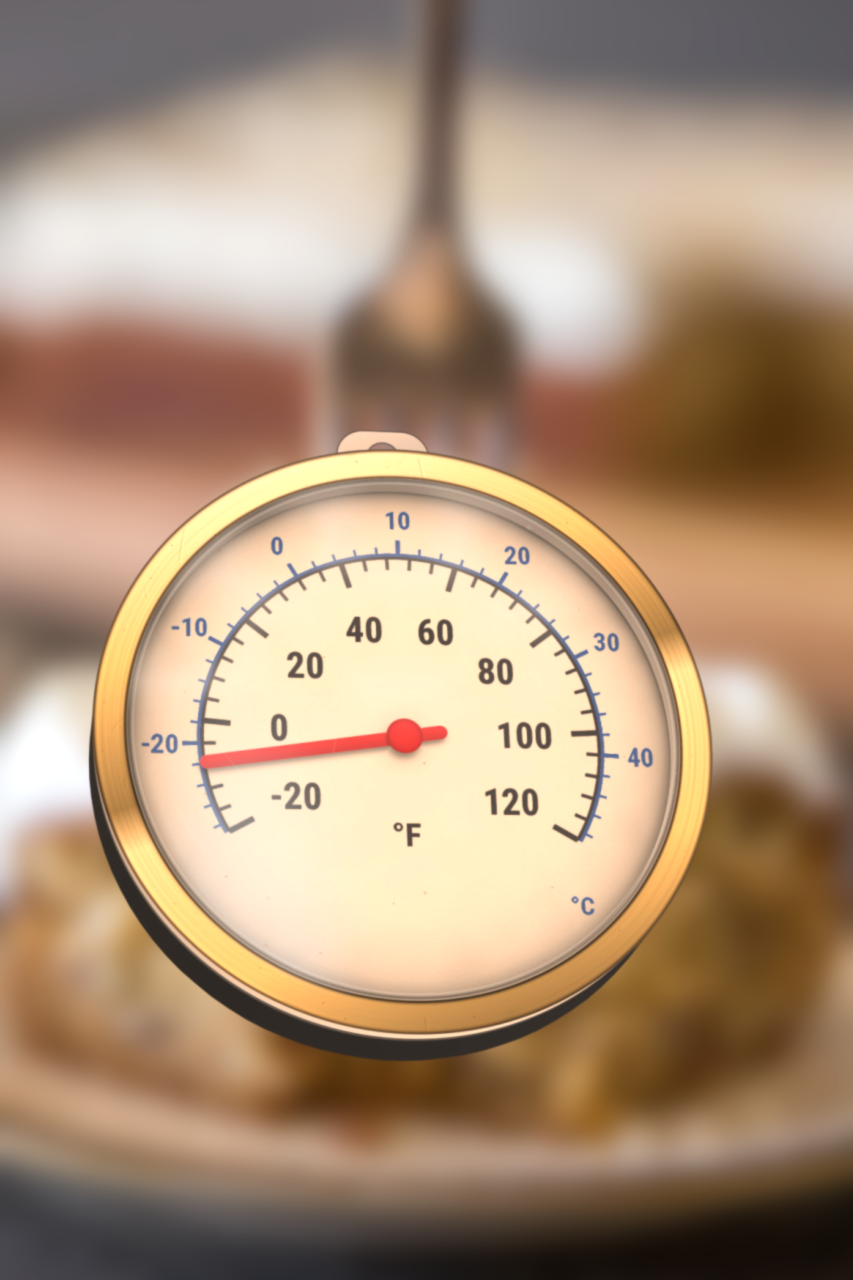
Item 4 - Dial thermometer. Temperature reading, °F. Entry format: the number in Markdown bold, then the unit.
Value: **-8** °F
